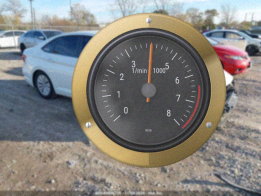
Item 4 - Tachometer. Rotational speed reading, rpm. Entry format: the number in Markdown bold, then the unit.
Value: **4000** rpm
